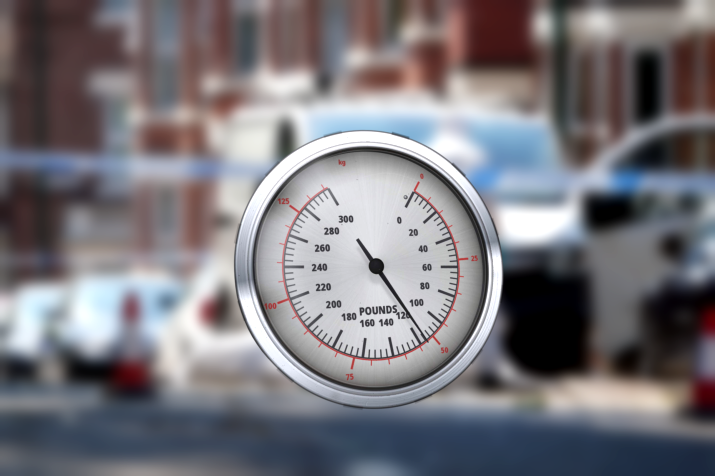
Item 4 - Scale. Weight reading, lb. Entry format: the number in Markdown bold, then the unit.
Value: **116** lb
